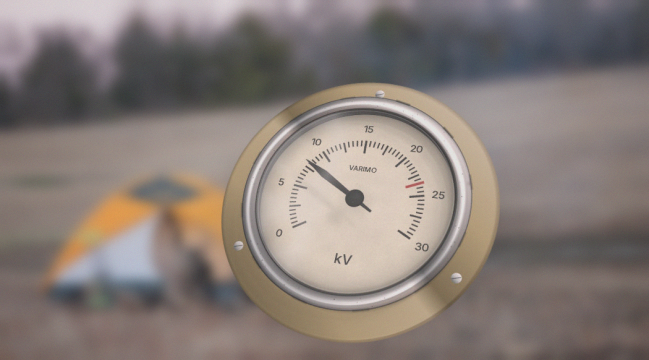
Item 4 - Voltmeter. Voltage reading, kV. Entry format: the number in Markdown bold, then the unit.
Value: **8** kV
